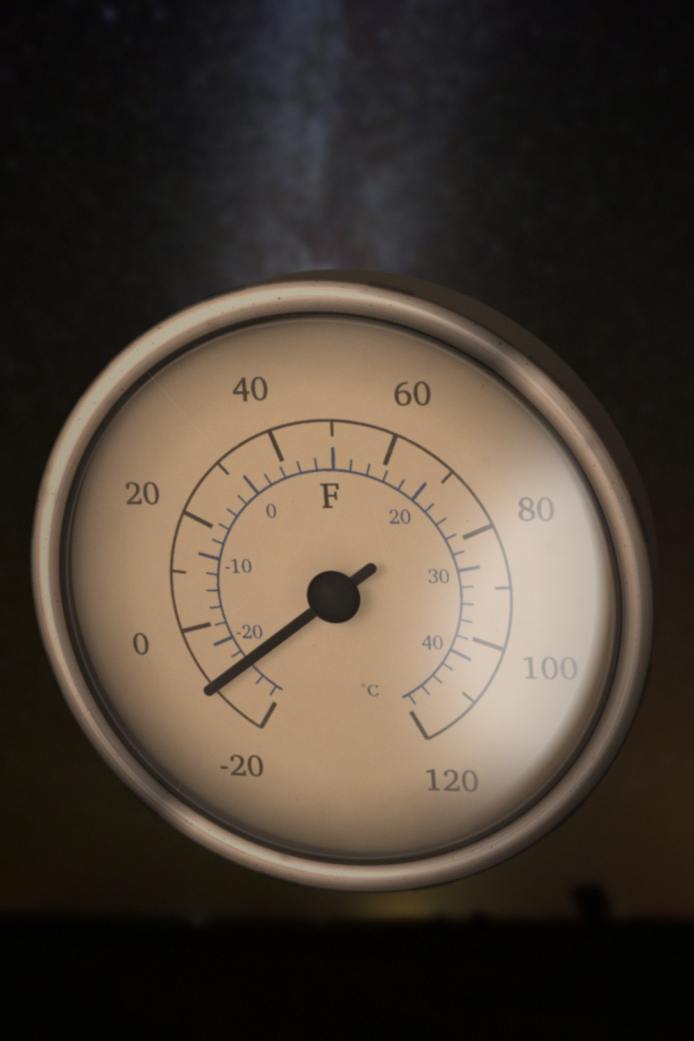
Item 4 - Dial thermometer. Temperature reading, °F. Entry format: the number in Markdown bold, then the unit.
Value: **-10** °F
